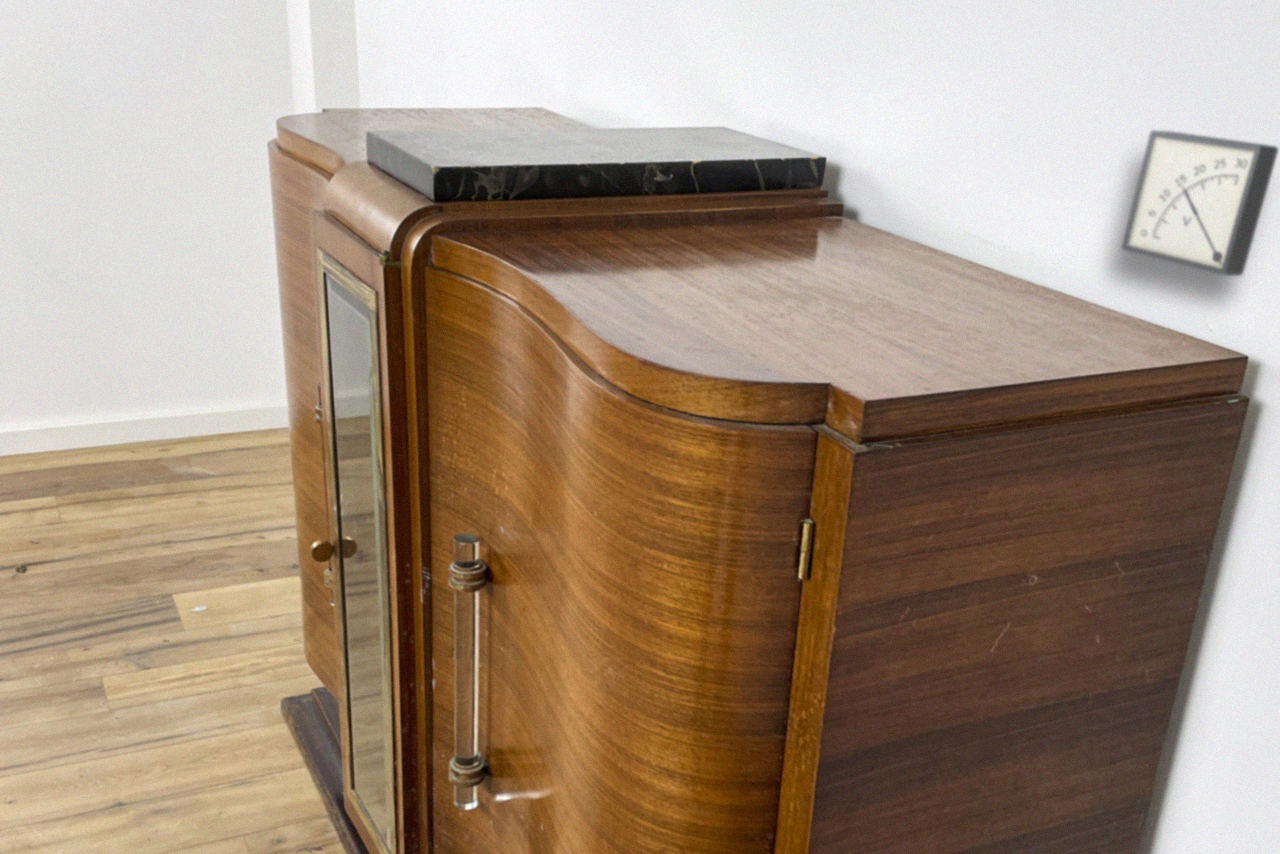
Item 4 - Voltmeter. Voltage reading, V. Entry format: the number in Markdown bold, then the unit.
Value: **15** V
